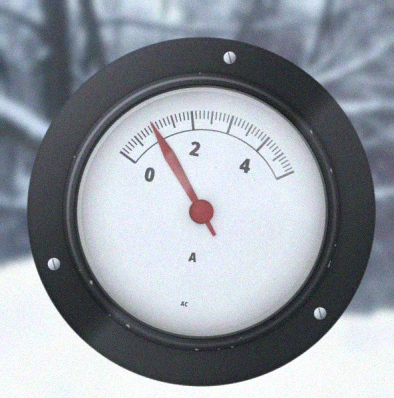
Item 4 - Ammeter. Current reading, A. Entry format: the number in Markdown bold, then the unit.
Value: **1** A
